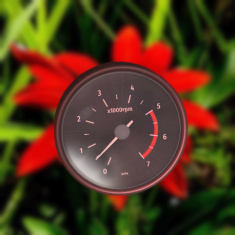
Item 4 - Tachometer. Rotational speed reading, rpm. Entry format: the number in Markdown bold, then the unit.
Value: **500** rpm
